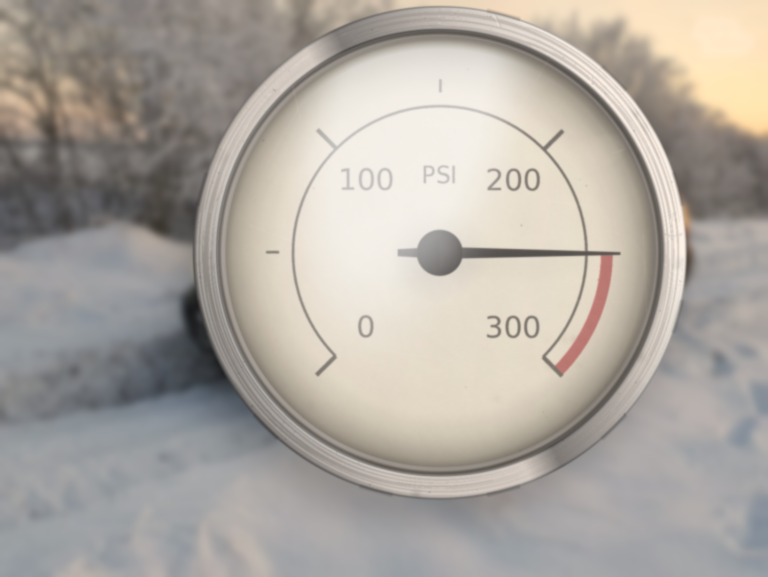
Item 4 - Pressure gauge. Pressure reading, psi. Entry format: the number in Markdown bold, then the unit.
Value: **250** psi
